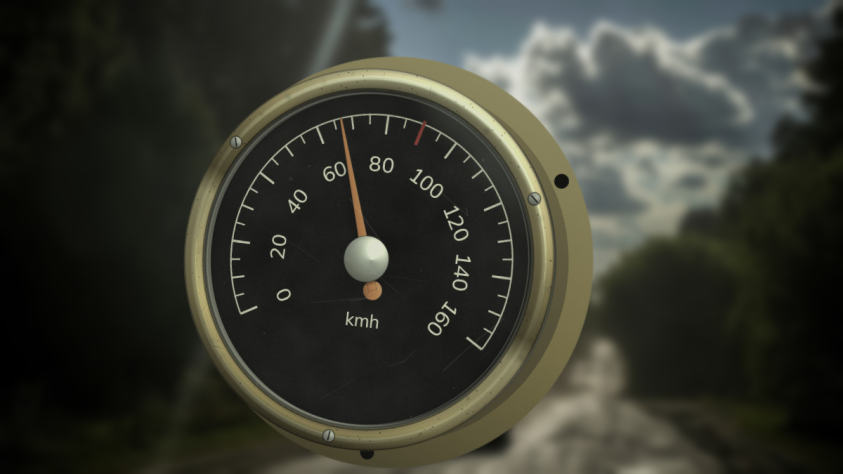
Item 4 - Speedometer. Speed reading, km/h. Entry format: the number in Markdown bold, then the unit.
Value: **67.5** km/h
